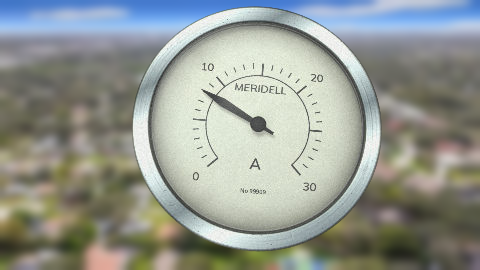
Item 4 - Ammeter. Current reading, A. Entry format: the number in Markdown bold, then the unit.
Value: **8** A
